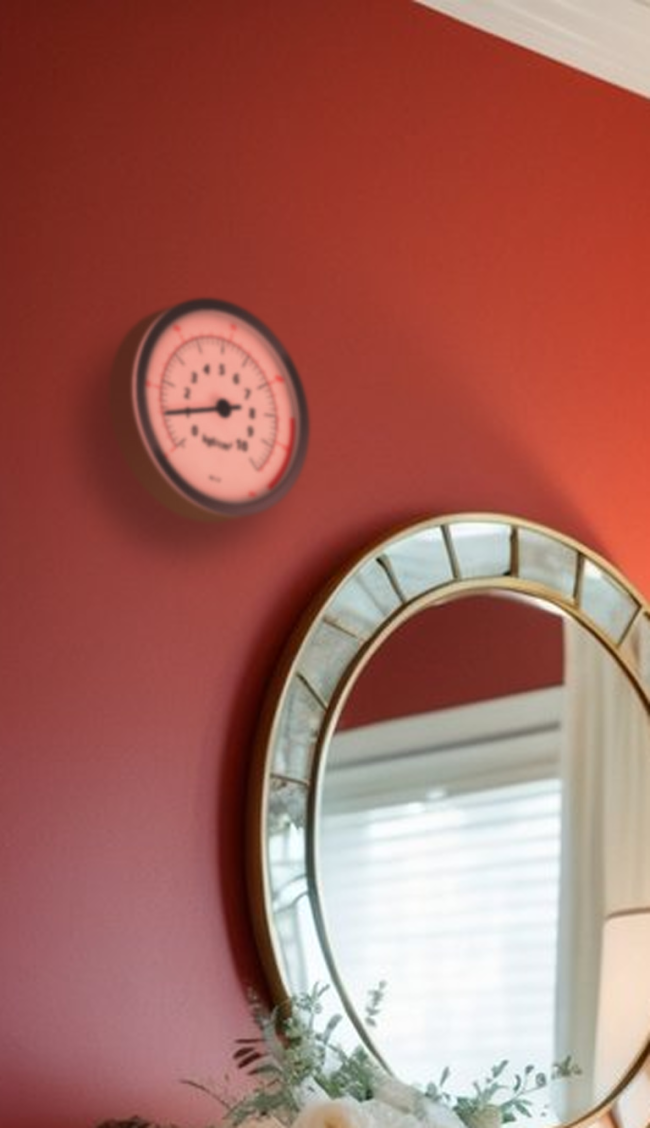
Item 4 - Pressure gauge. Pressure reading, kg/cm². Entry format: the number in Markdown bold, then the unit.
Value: **1** kg/cm²
